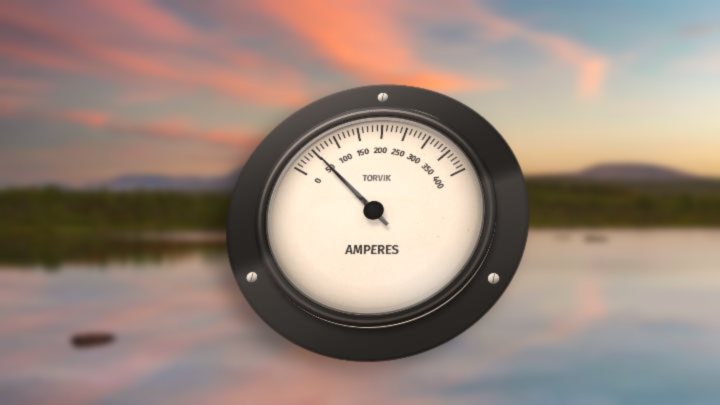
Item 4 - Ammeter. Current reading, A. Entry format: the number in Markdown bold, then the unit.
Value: **50** A
